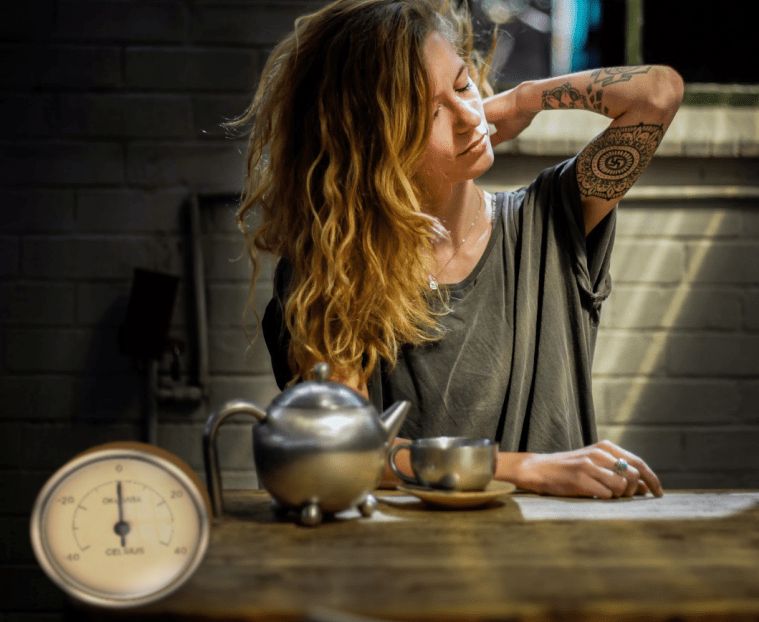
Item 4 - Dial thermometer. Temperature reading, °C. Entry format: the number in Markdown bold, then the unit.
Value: **0** °C
